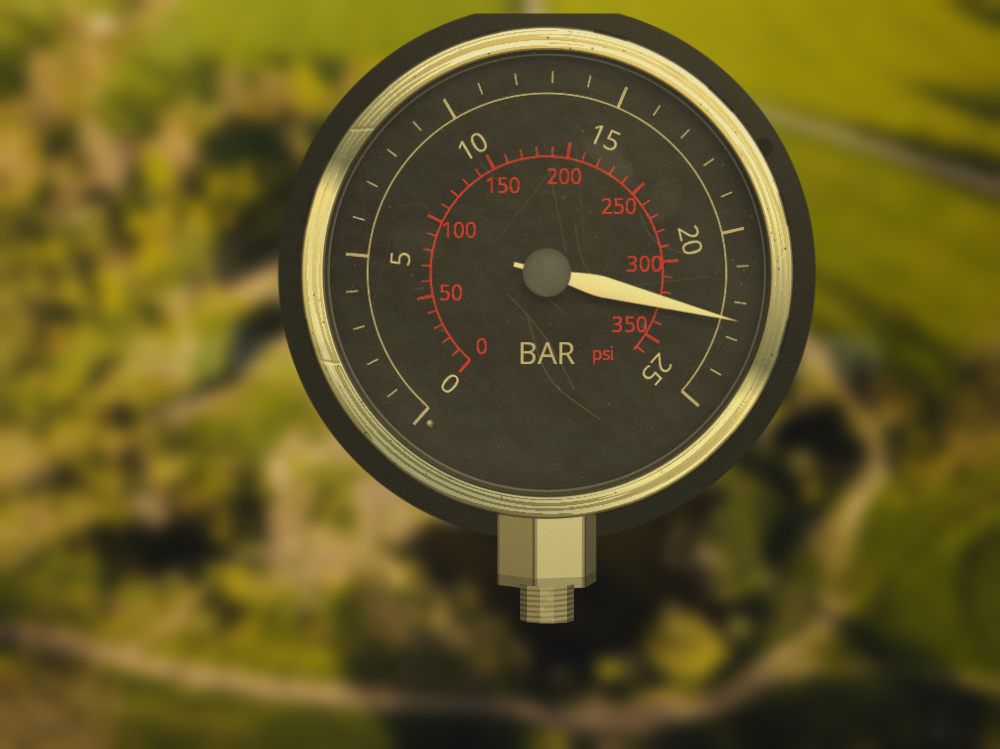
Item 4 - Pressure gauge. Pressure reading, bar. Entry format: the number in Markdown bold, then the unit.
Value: **22.5** bar
